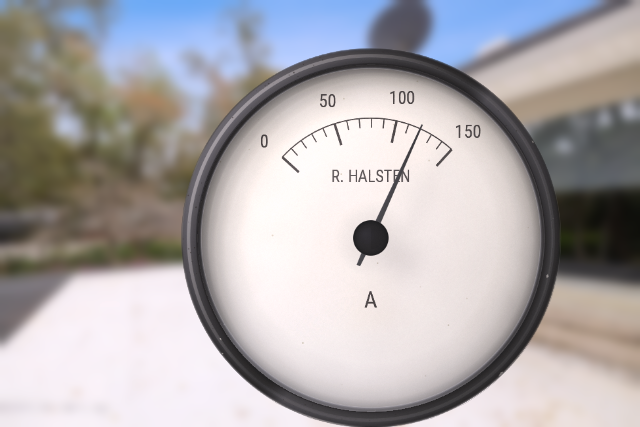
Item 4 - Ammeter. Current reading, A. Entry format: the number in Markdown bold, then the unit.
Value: **120** A
